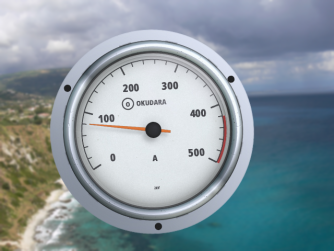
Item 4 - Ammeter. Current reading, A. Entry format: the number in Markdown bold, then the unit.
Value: **80** A
